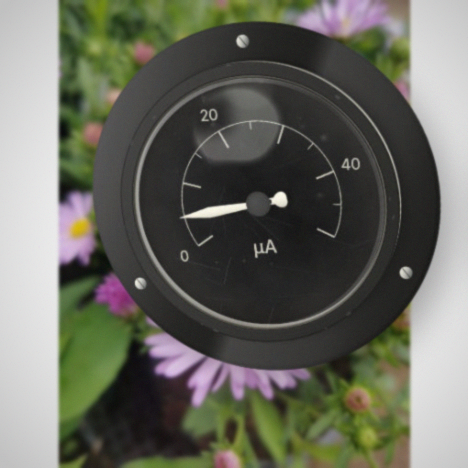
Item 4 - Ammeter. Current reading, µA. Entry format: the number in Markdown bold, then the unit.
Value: **5** µA
